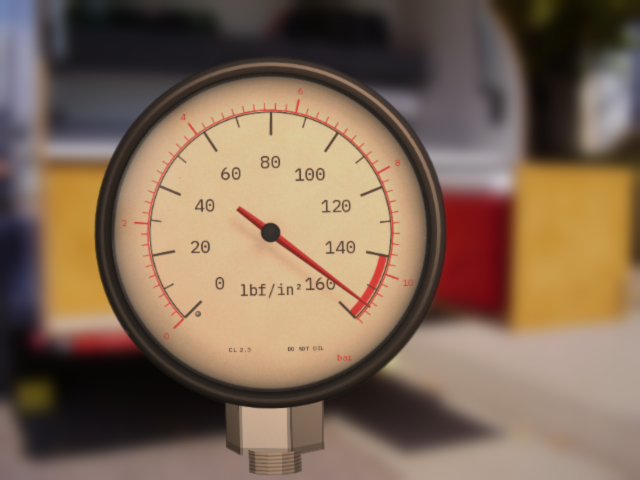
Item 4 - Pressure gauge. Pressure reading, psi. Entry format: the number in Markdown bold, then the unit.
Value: **155** psi
